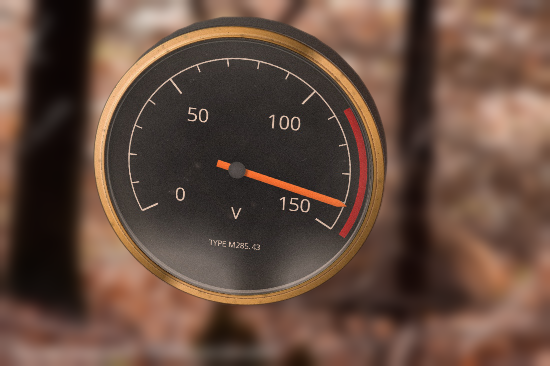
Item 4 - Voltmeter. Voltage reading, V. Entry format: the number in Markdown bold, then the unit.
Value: **140** V
